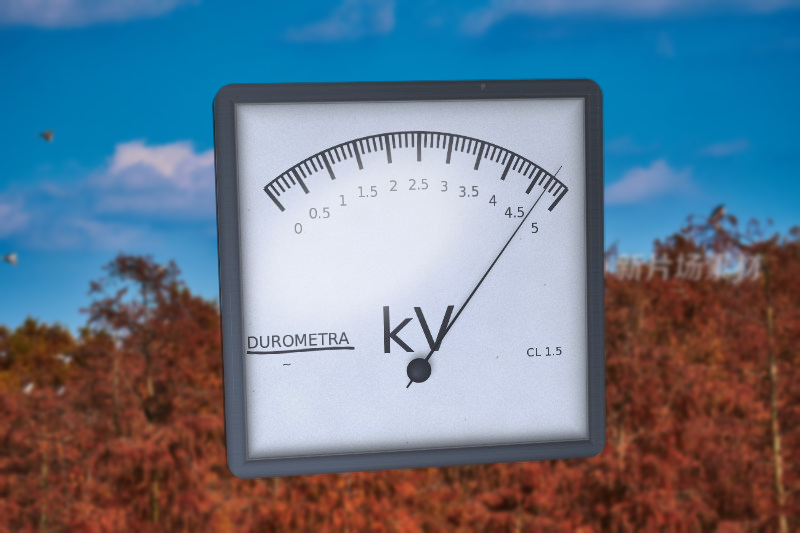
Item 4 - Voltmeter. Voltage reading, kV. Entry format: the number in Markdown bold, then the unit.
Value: **4.7** kV
